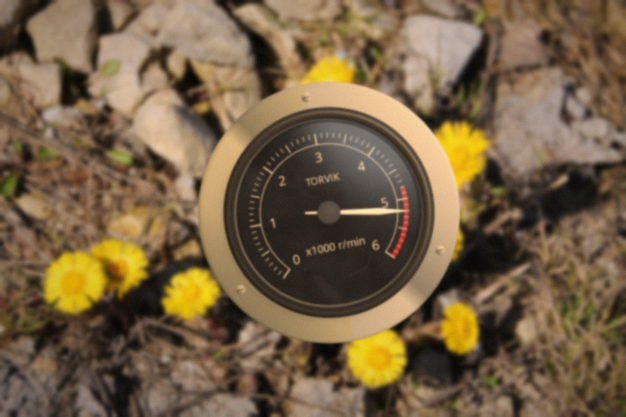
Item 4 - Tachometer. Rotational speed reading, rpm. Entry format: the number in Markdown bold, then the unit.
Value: **5200** rpm
